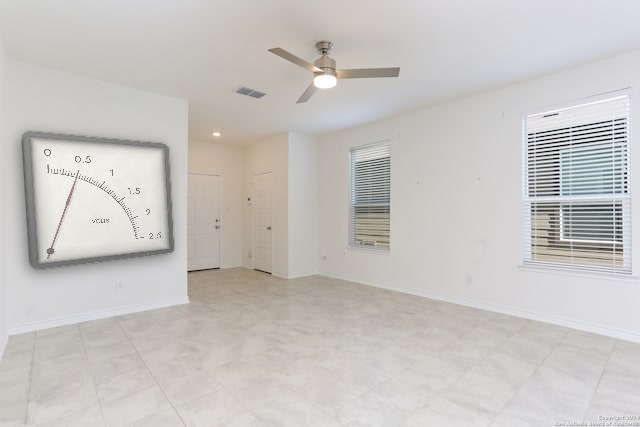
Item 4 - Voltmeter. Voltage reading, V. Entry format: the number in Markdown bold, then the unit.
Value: **0.5** V
